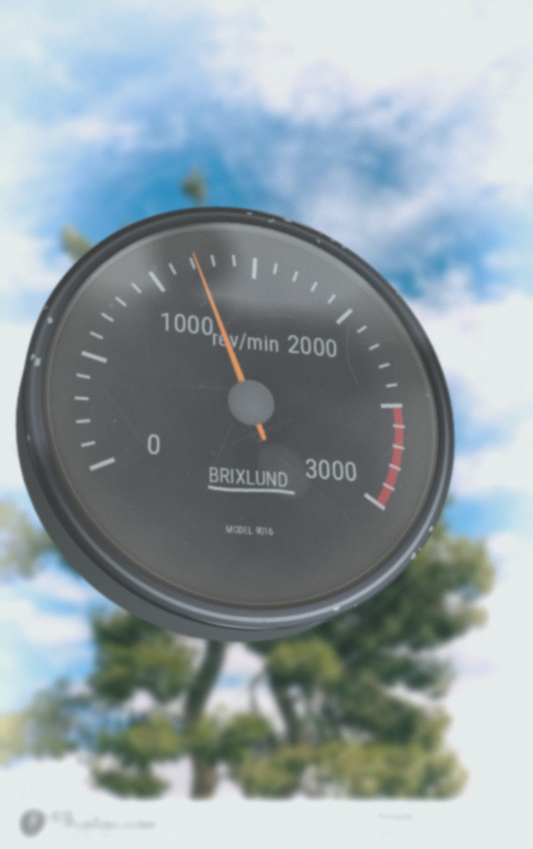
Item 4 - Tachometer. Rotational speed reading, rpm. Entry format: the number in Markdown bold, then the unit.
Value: **1200** rpm
